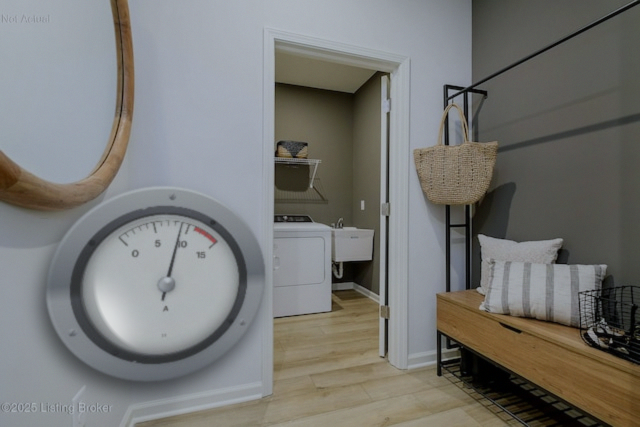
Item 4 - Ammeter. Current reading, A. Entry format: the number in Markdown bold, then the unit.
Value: **9** A
